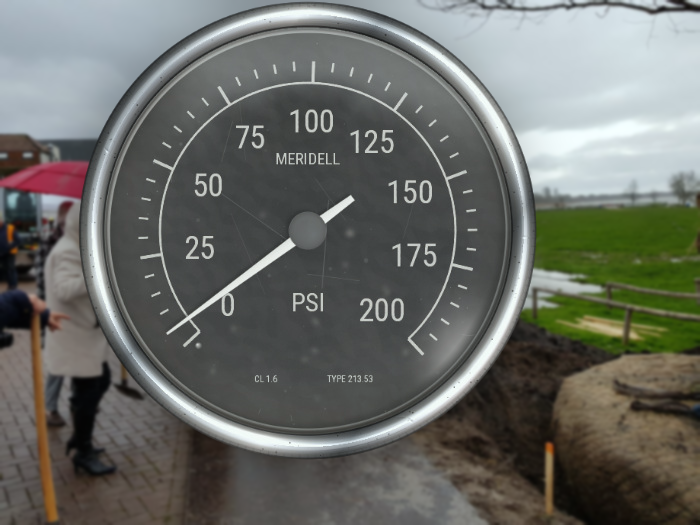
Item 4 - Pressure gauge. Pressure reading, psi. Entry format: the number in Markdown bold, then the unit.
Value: **5** psi
